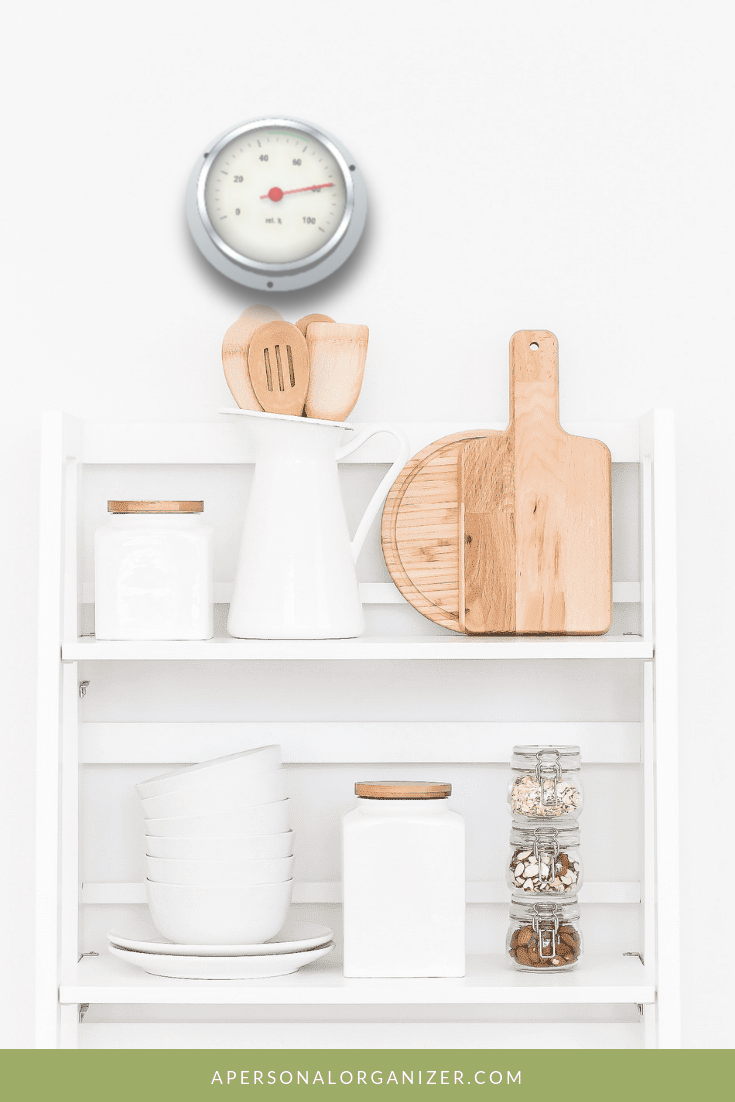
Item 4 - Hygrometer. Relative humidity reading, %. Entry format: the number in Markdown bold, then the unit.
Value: **80** %
